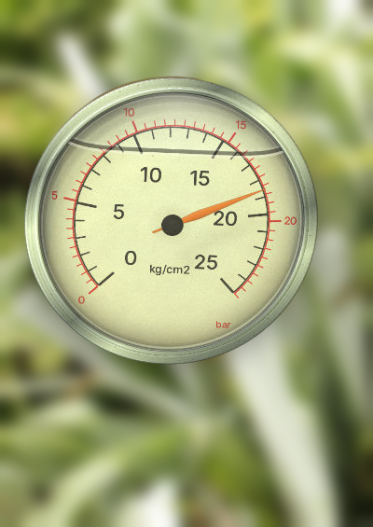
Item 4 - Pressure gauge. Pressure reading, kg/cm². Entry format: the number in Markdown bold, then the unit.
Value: **18.5** kg/cm²
